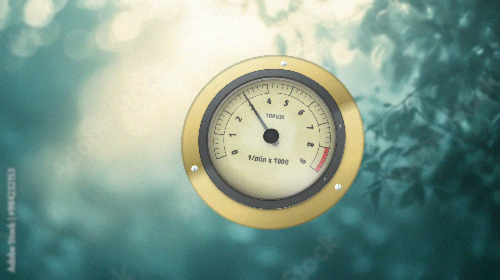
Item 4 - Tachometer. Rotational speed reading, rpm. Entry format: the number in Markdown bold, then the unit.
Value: **3000** rpm
